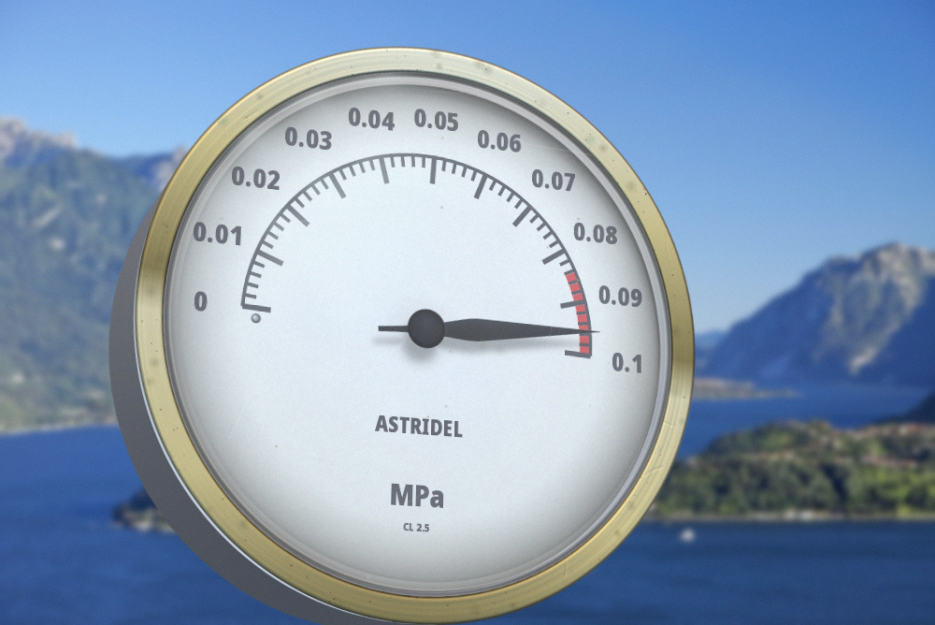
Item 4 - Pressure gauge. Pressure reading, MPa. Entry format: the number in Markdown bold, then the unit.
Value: **0.096** MPa
